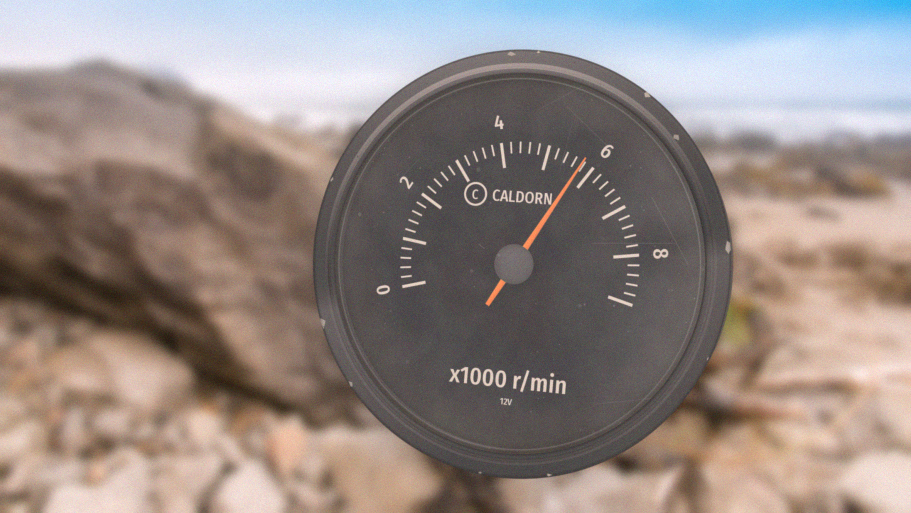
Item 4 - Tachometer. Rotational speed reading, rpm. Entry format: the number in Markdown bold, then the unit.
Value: **5800** rpm
